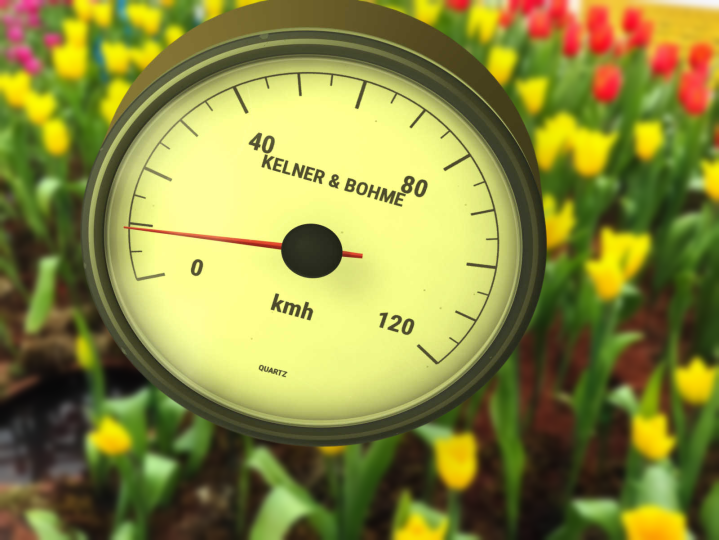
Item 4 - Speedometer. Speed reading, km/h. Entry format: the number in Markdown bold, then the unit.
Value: **10** km/h
